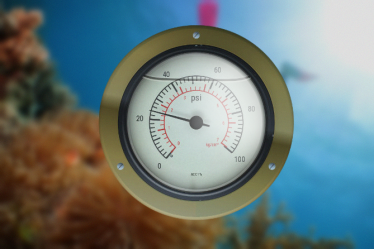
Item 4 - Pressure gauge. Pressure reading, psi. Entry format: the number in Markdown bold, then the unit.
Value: **24** psi
